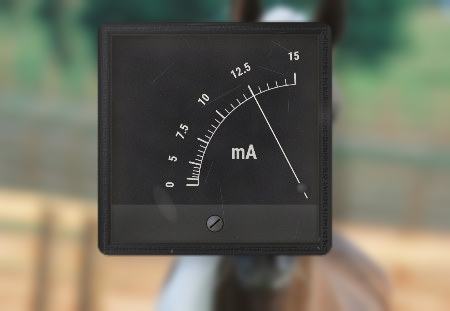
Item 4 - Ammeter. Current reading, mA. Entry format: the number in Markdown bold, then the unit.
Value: **12.5** mA
